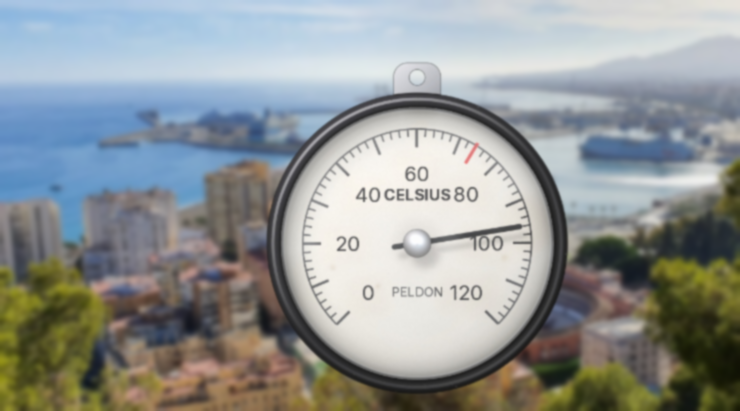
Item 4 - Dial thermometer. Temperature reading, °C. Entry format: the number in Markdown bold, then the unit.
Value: **96** °C
